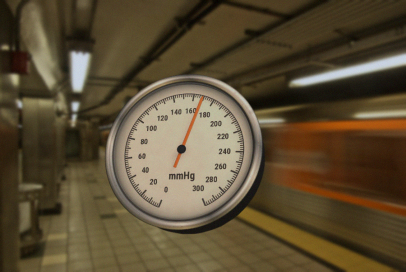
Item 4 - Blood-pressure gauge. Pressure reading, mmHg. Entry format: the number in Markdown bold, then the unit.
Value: **170** mmHg
